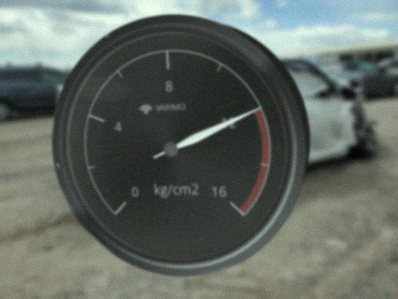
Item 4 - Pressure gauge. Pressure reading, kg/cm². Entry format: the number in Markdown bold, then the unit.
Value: **12** kg/cm²
